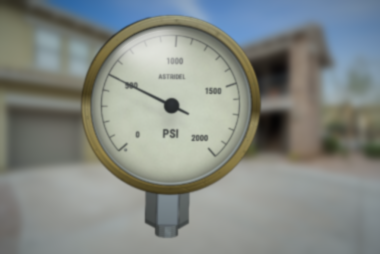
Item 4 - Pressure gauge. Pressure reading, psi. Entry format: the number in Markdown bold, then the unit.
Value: **500** psi
